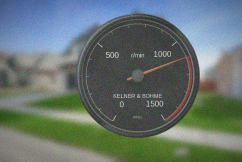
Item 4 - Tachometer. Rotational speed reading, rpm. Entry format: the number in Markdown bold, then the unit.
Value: **1100** rpm
